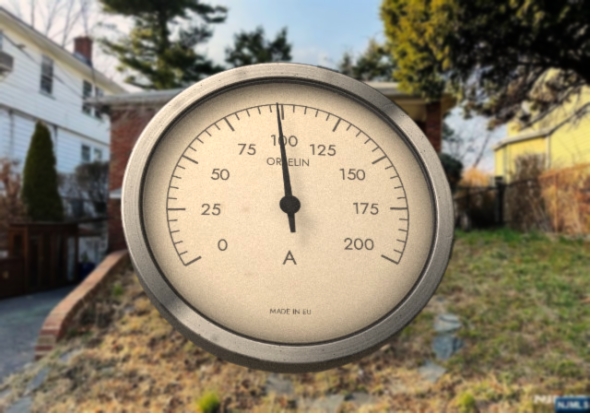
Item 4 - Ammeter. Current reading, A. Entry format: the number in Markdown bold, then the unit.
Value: **97.5** A
